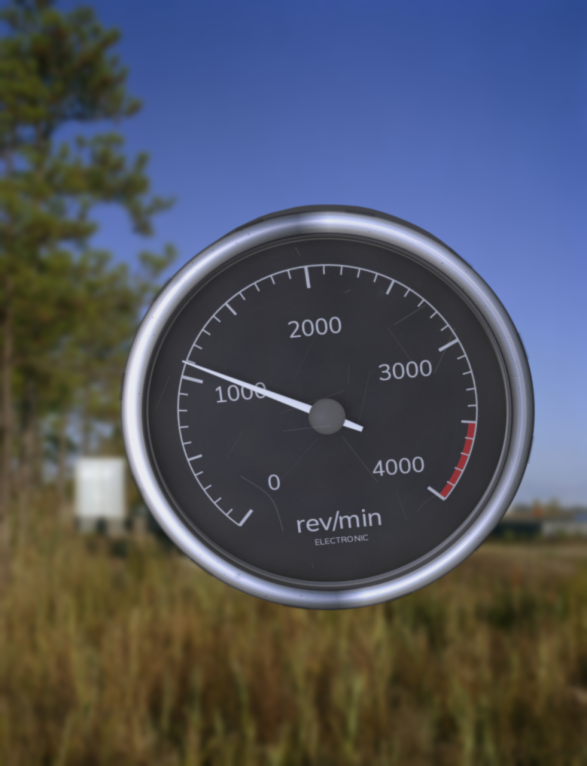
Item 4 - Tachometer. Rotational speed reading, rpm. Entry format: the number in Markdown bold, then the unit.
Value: **1100** rpm
